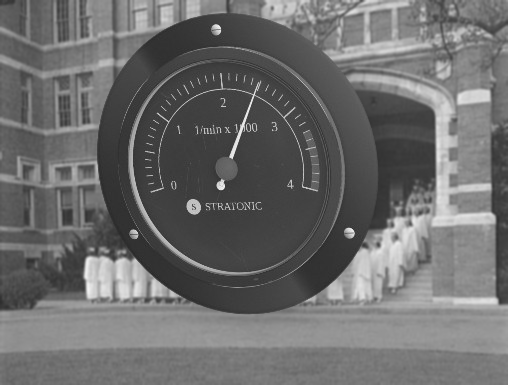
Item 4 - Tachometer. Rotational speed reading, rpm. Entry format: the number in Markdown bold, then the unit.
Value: **2500** rpm
